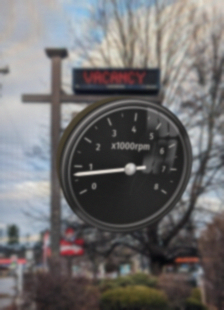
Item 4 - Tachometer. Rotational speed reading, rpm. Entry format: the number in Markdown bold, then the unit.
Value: **750** rpm
